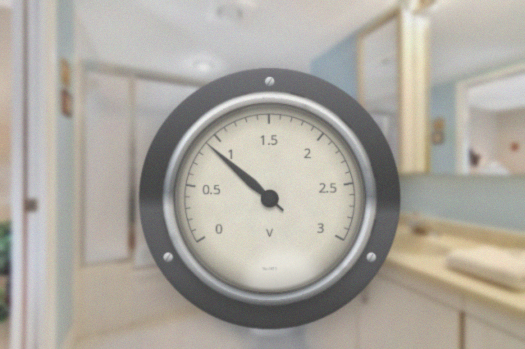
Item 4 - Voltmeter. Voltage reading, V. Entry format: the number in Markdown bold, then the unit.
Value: **0.9** V
